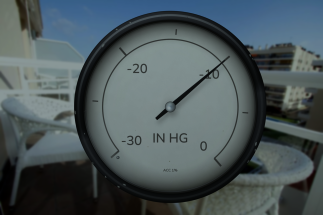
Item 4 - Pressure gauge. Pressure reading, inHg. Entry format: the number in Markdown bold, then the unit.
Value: **-10** inHg
